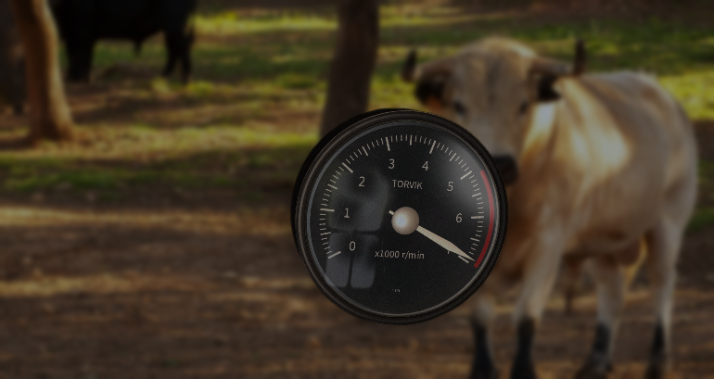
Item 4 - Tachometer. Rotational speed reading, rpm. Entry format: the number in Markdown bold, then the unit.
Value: **6900** rpm
